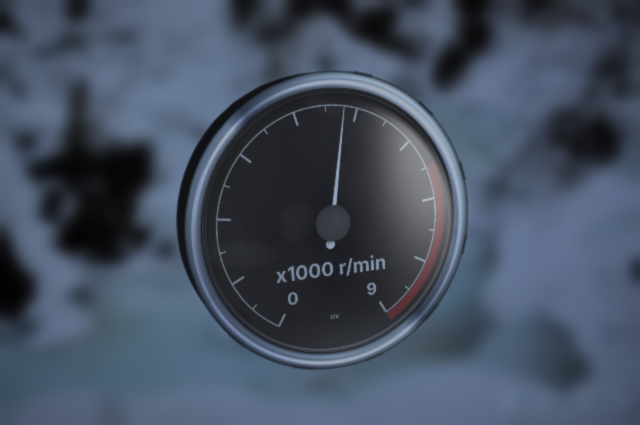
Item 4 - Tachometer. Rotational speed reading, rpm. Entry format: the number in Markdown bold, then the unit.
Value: **4750** rpm
